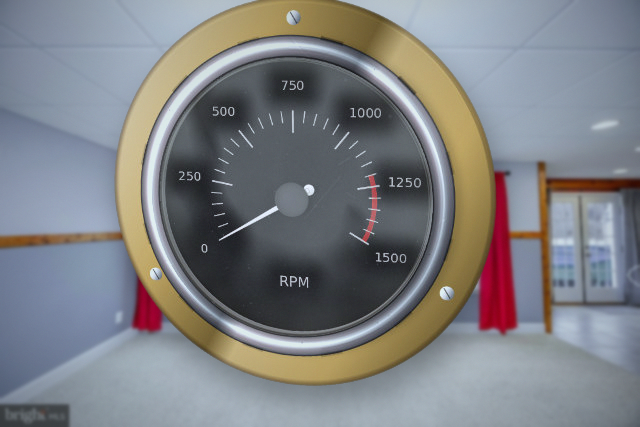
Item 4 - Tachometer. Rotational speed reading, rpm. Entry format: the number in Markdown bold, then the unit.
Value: **0** rpm
